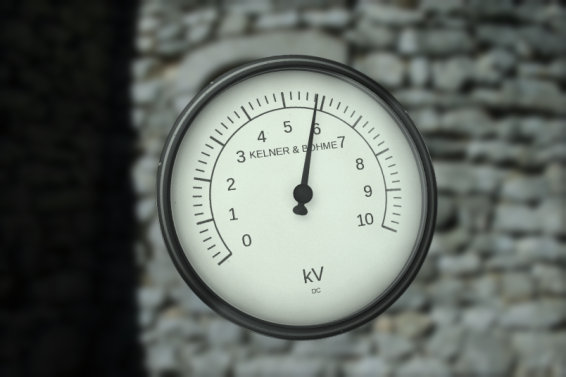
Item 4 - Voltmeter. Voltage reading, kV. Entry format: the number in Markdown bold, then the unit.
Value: **5.8** kV
